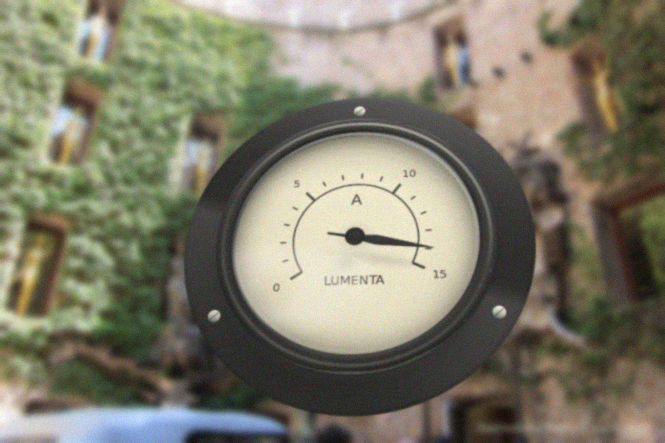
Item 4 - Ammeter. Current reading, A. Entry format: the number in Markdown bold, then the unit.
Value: **14** A
